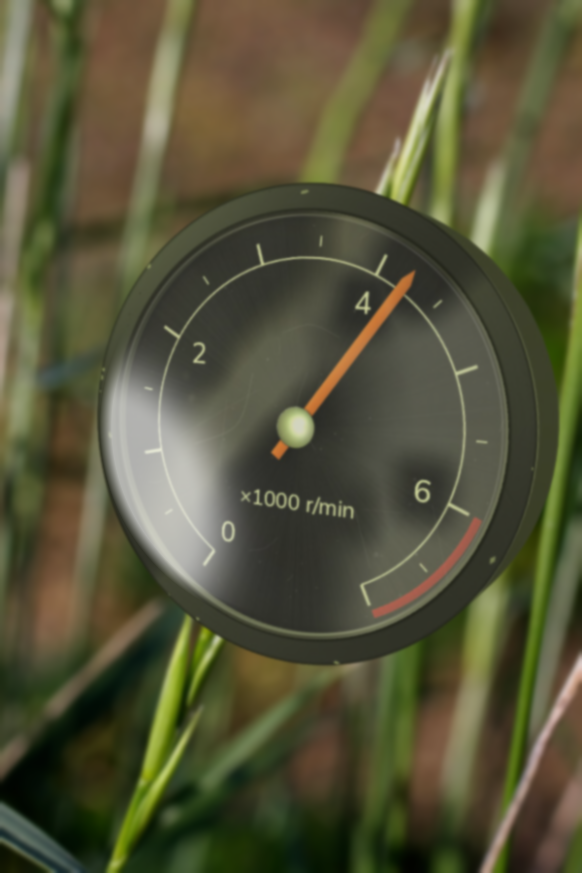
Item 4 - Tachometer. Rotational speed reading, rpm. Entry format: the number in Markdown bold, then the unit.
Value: **4250** rpm
